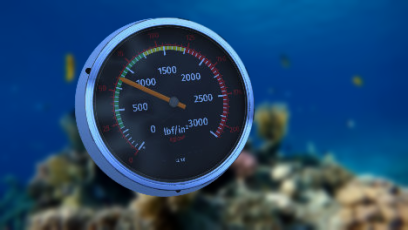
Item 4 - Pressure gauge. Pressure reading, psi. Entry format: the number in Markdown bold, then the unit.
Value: **850** psi
